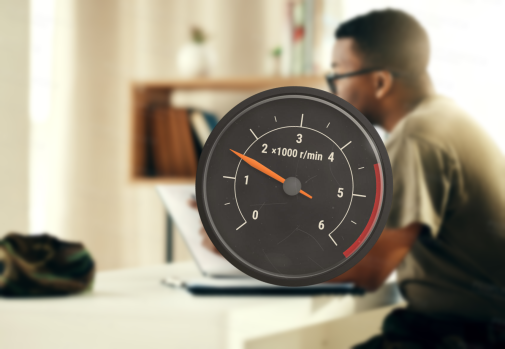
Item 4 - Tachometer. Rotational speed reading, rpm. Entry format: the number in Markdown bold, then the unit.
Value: **1500** rpm
